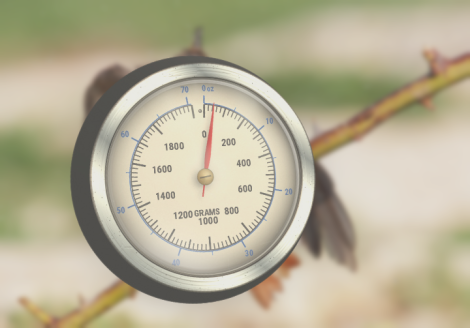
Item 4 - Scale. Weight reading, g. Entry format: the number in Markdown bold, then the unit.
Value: **40** g
